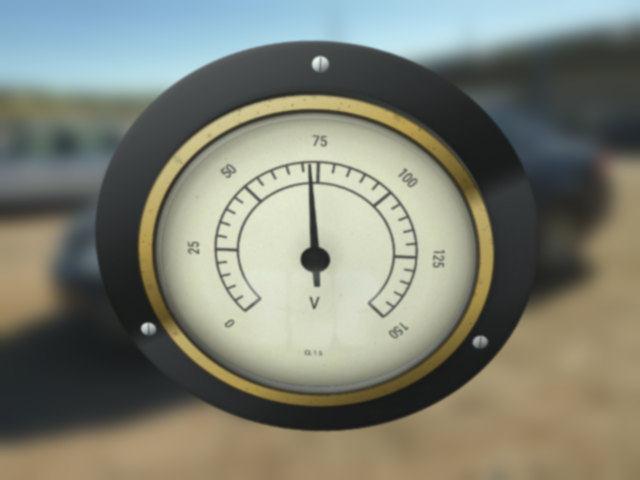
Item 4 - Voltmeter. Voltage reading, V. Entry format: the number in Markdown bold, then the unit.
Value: **72.5** V
